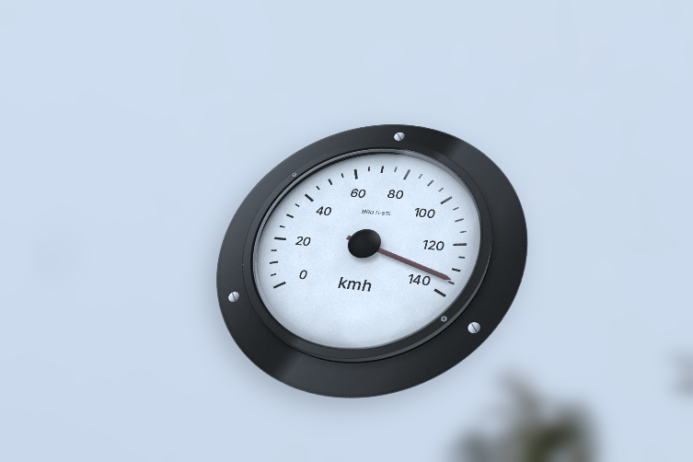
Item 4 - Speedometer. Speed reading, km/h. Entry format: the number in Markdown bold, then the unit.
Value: **135** km/h
